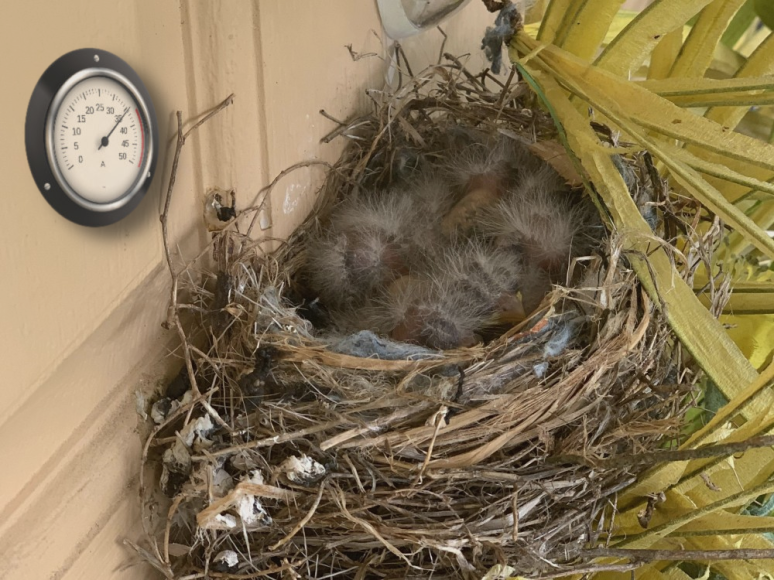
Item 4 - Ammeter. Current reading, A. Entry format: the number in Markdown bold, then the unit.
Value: **35** A
